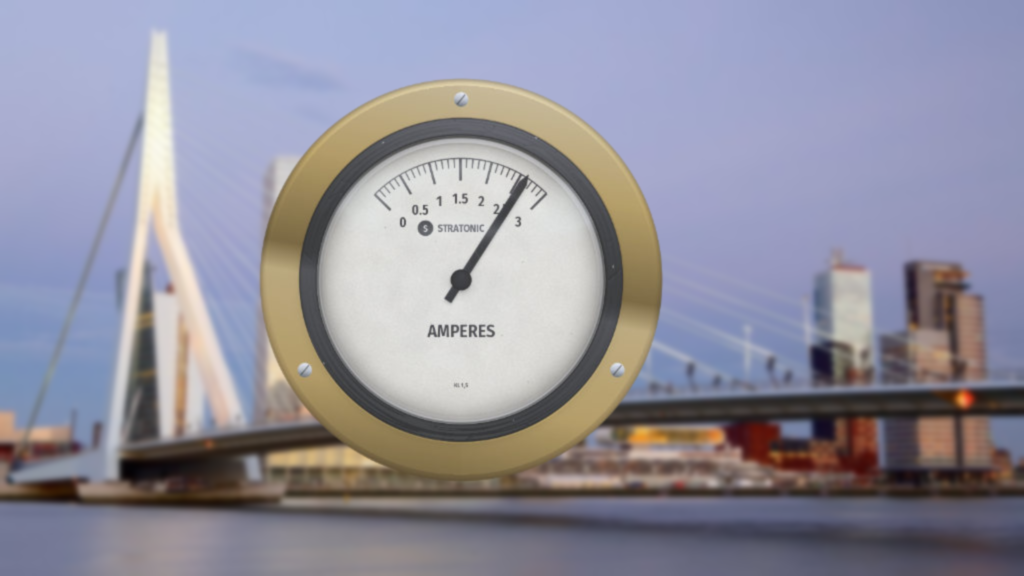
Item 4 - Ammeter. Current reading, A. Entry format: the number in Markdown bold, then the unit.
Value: **2.6** A
